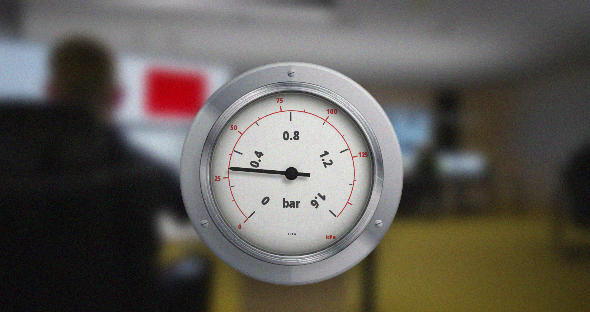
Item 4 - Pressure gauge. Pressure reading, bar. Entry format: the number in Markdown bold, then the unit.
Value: **0.3** bar
